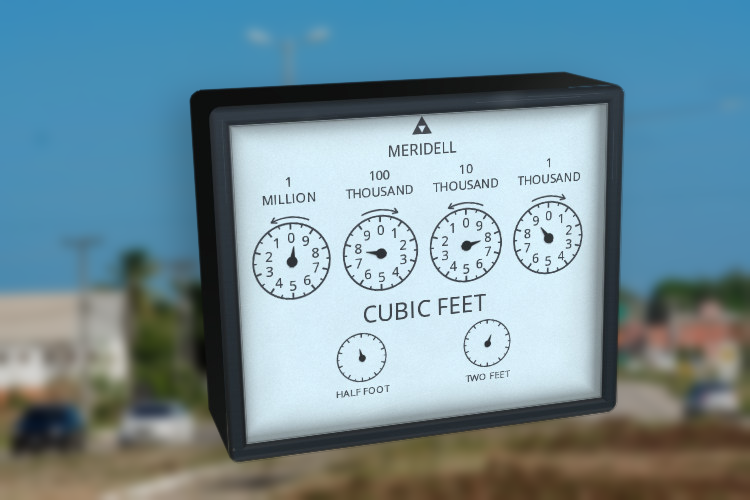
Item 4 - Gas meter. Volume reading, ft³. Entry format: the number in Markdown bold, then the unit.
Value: **977900** ft³
